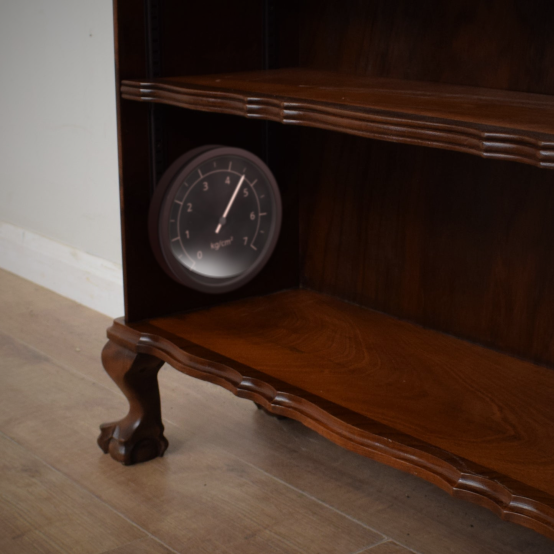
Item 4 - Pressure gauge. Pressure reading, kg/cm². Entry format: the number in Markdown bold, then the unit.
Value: **4.5** kg/cm²
